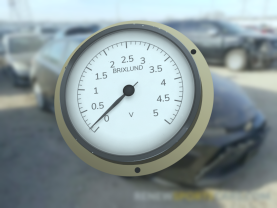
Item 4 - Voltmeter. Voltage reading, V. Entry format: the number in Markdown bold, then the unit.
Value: **0.1** V
